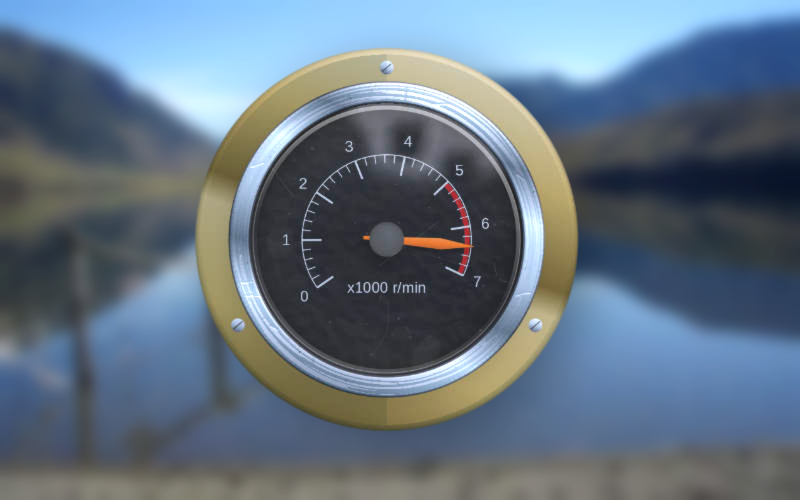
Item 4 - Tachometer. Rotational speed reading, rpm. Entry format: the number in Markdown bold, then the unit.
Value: **6400** rpm
